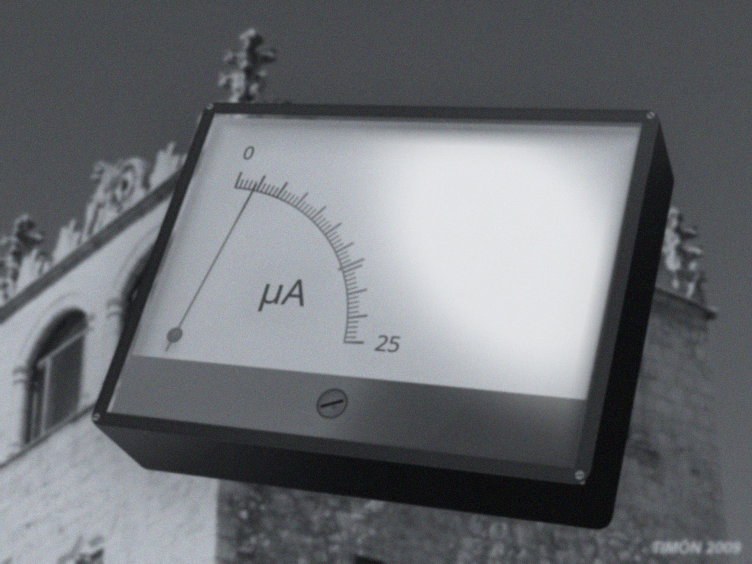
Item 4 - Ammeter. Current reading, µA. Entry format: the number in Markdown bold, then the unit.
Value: **2.5** µA
